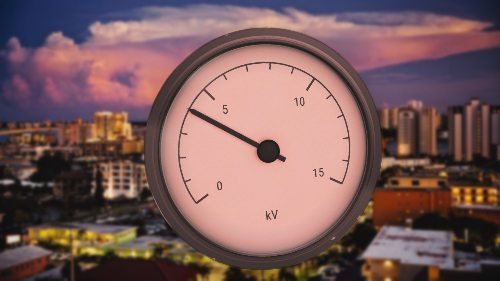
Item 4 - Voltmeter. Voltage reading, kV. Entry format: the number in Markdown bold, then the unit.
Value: **4** kV
